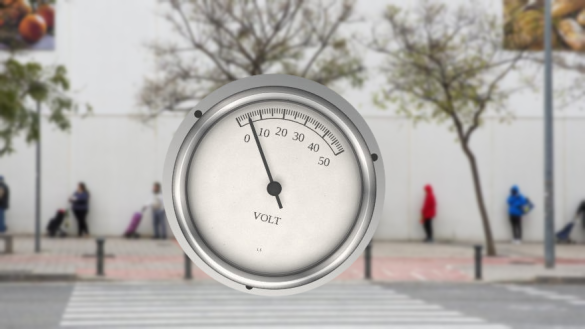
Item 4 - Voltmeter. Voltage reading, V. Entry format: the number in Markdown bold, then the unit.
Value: **5** V
